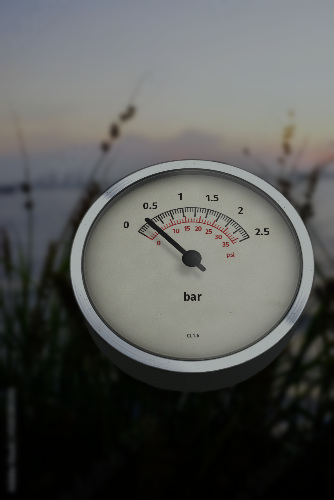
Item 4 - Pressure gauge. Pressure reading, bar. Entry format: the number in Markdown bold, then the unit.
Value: **0.25** bar
